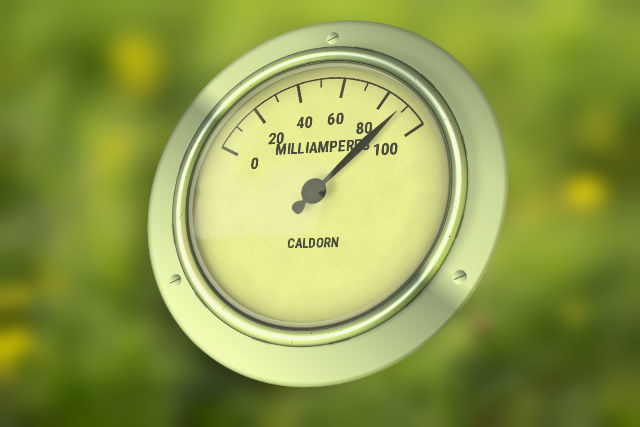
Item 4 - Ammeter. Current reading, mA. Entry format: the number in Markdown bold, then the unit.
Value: **90** mA
